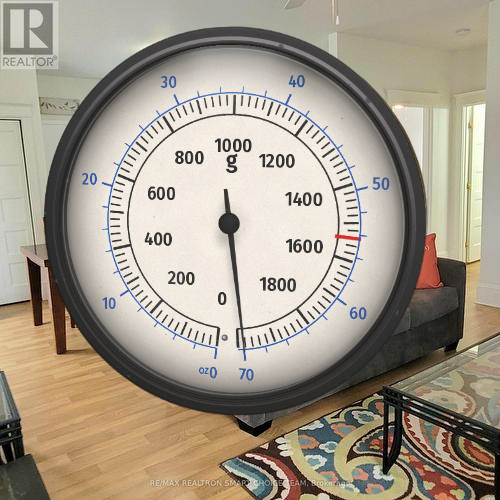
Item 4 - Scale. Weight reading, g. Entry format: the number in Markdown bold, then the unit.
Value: **1980** g
